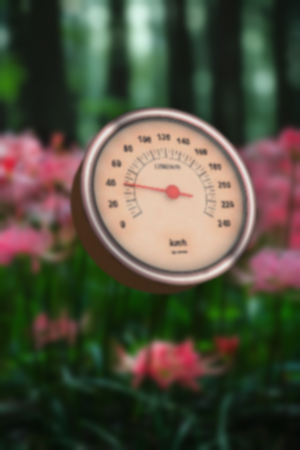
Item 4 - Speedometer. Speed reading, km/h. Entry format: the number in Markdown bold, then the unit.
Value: **40** km/h
